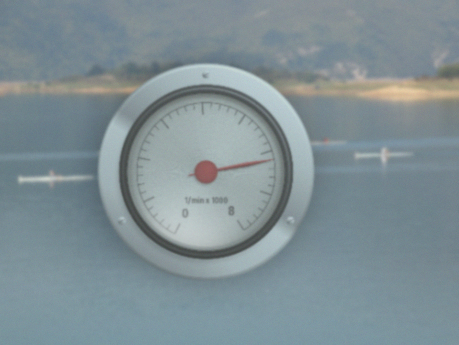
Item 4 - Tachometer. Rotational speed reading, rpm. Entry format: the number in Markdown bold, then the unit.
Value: **6200** rpm
